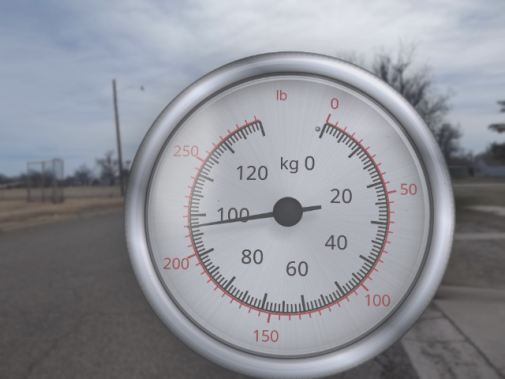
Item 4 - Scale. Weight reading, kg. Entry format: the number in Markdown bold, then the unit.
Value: **97** kg
